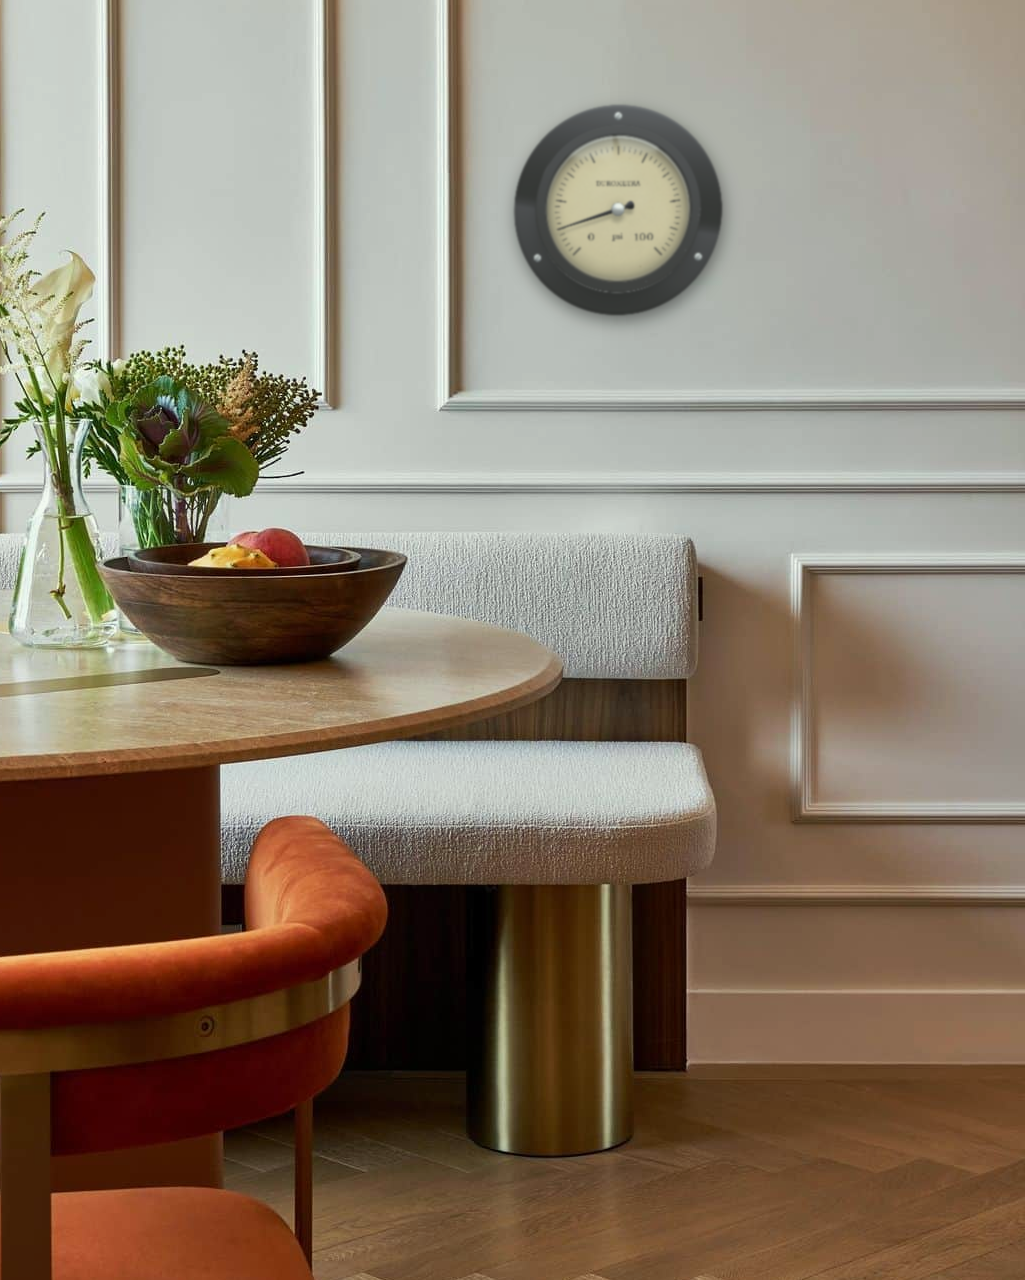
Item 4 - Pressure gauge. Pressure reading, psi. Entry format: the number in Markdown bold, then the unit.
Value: **10** psi
